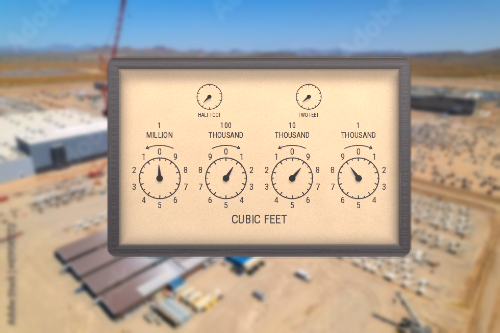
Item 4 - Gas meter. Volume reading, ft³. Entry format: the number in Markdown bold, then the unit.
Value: **8900** ft³
